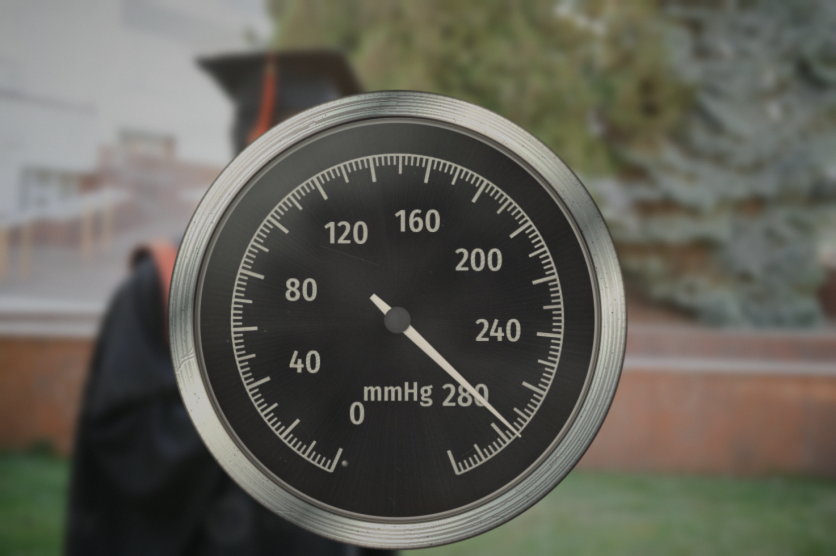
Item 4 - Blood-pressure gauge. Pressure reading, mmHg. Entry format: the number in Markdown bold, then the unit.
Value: **276** mmHg
